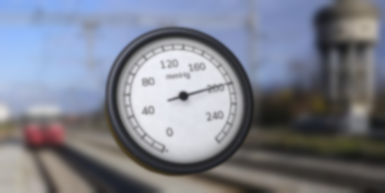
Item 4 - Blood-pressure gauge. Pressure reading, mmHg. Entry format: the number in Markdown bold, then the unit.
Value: **200** mmHg
